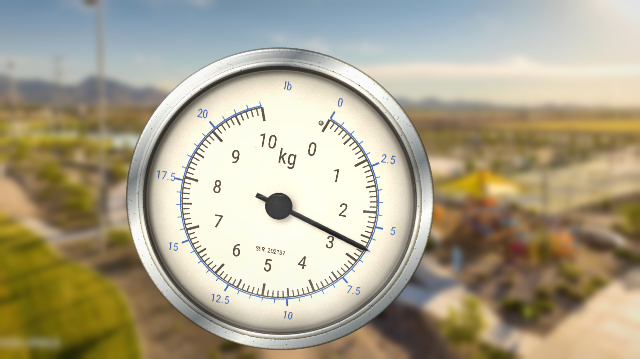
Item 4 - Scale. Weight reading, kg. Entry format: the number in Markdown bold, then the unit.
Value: **2.7** kg
